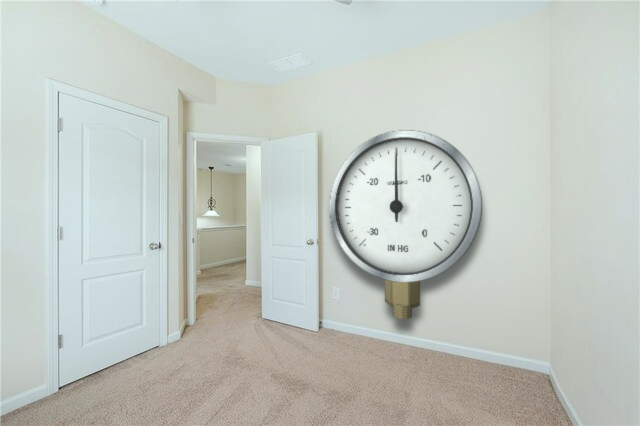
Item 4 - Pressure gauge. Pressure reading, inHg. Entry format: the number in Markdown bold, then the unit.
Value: **-15** inHg
